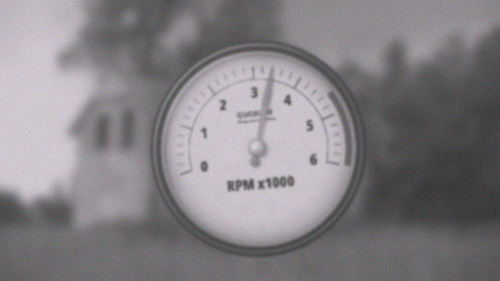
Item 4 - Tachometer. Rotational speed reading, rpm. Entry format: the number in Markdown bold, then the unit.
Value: **3400** rpm
